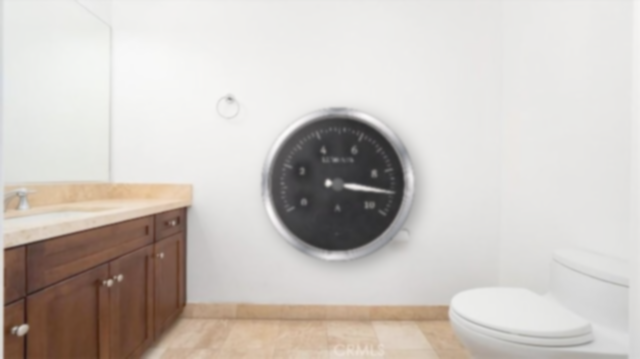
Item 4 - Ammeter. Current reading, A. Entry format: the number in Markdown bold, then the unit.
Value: **9** A
